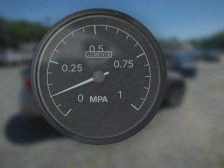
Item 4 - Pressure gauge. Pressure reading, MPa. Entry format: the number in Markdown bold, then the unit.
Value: **0.1** MPa
